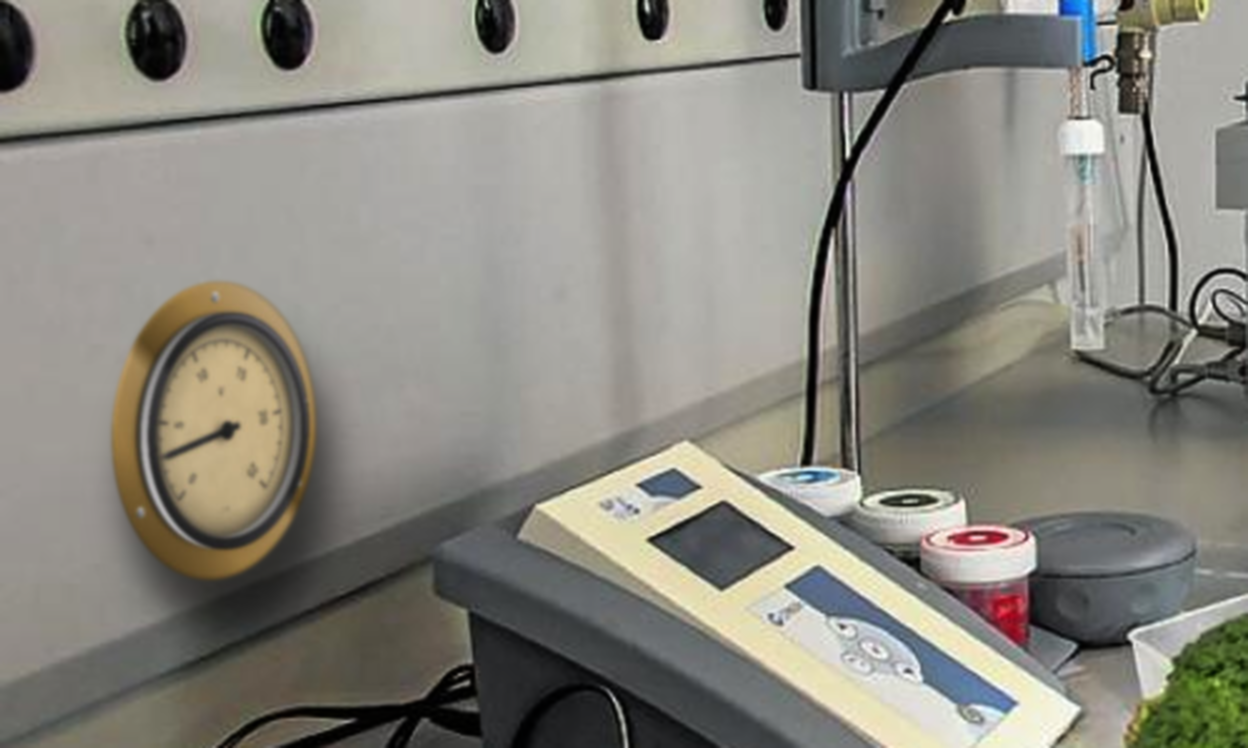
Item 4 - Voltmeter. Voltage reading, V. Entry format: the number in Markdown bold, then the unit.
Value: **3** V
